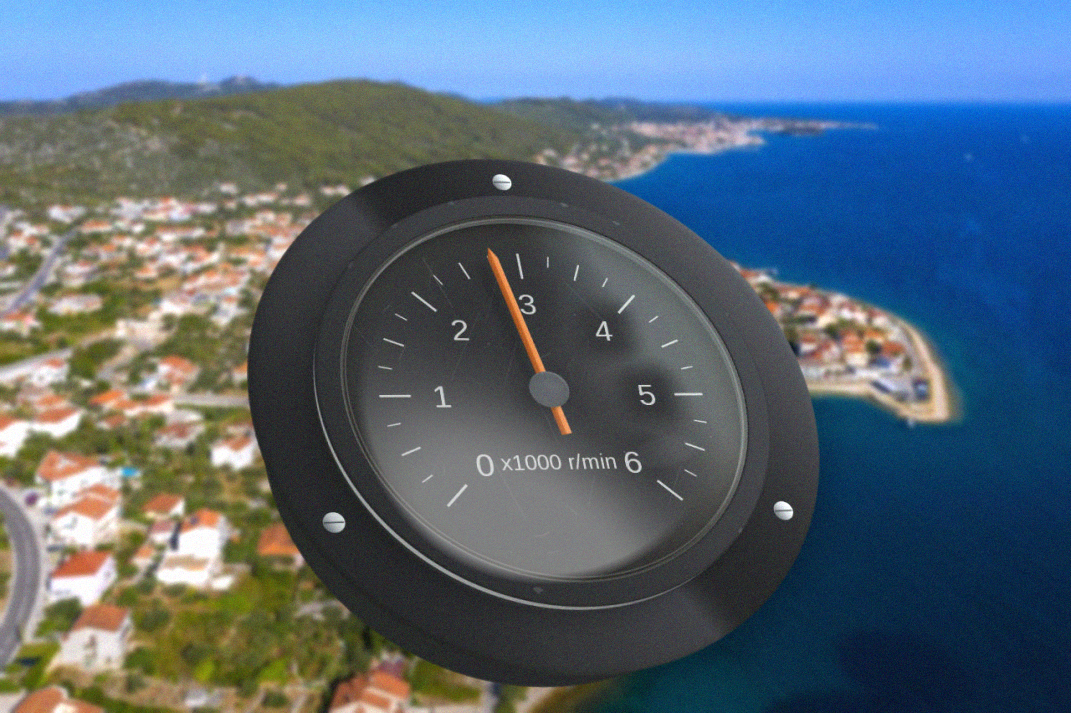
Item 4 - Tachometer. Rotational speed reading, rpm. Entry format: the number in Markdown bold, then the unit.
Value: **2750** rpm
